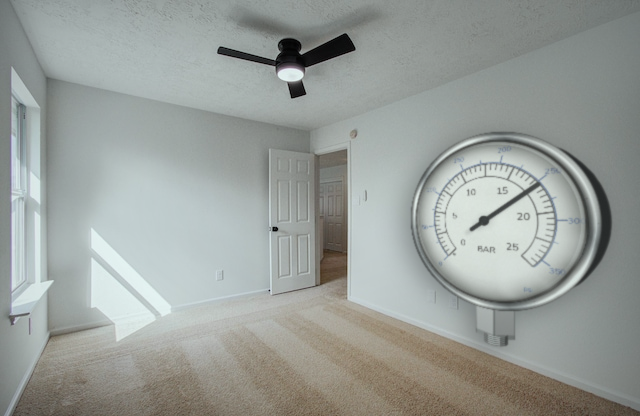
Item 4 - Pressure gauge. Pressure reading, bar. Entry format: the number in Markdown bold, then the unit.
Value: **17.5** bar
